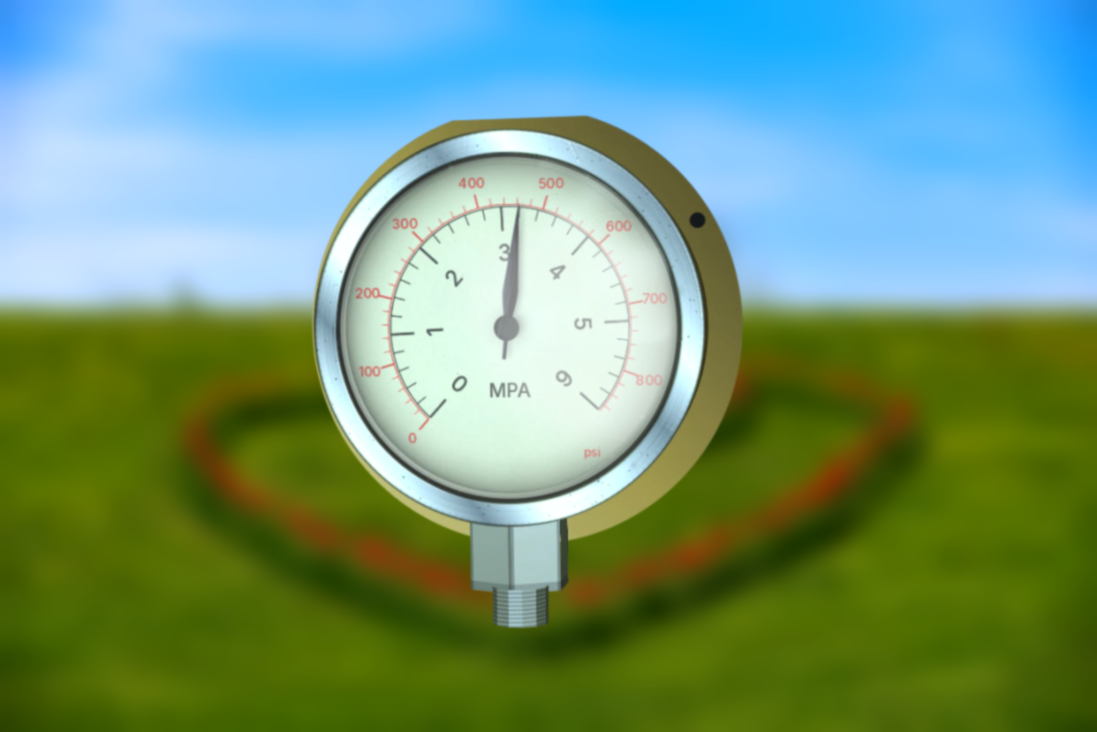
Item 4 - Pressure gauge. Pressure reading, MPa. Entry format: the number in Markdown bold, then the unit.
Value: **3.2** MPa
